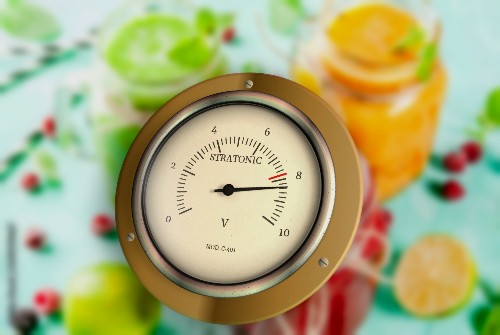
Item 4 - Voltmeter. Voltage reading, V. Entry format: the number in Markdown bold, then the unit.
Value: **8.4** V
